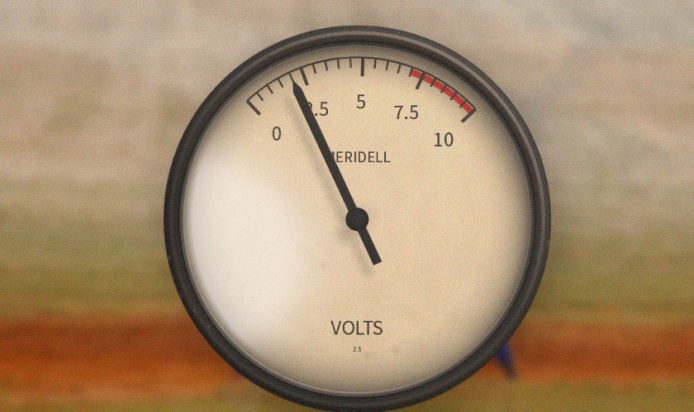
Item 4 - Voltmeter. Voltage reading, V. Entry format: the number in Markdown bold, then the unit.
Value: **2** V
